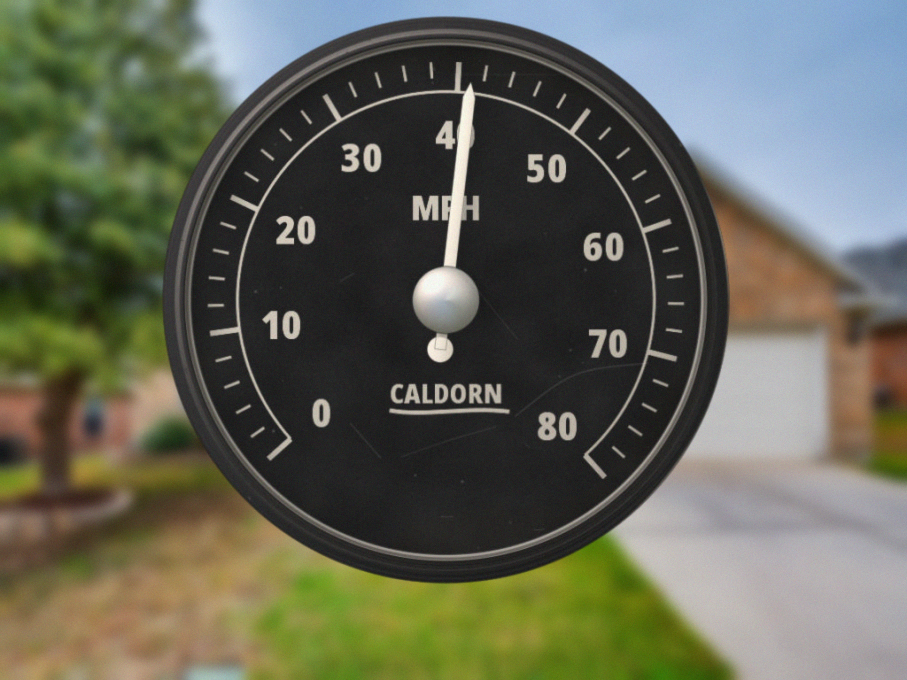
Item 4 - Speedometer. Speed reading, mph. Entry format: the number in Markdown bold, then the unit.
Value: **41** mph
